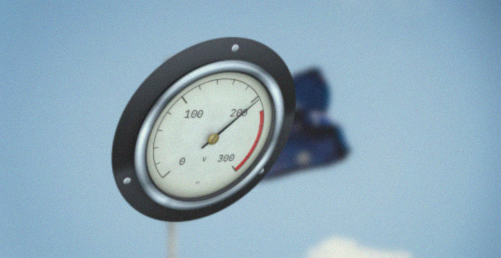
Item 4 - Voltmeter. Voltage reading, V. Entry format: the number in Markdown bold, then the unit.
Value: **200** V
